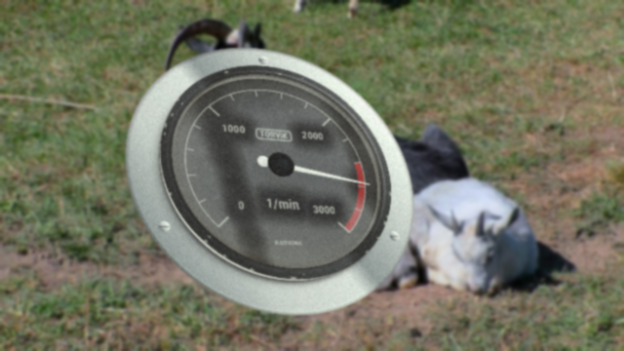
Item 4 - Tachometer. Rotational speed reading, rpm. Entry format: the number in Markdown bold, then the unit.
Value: **2600** rpm
